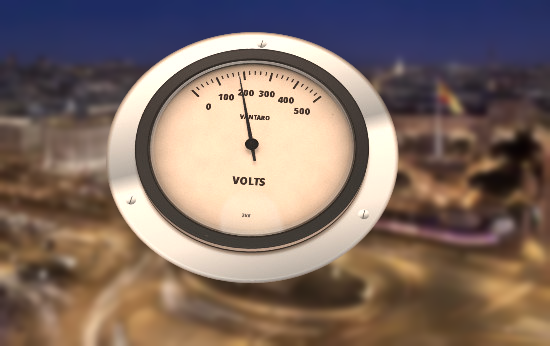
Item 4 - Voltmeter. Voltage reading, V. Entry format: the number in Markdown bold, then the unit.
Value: **180** V
